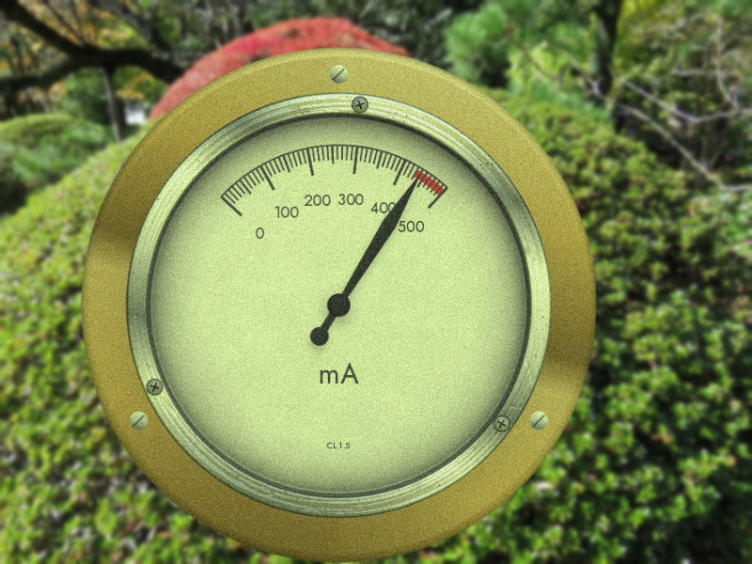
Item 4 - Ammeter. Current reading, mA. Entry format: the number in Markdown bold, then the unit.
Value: **440** mA
